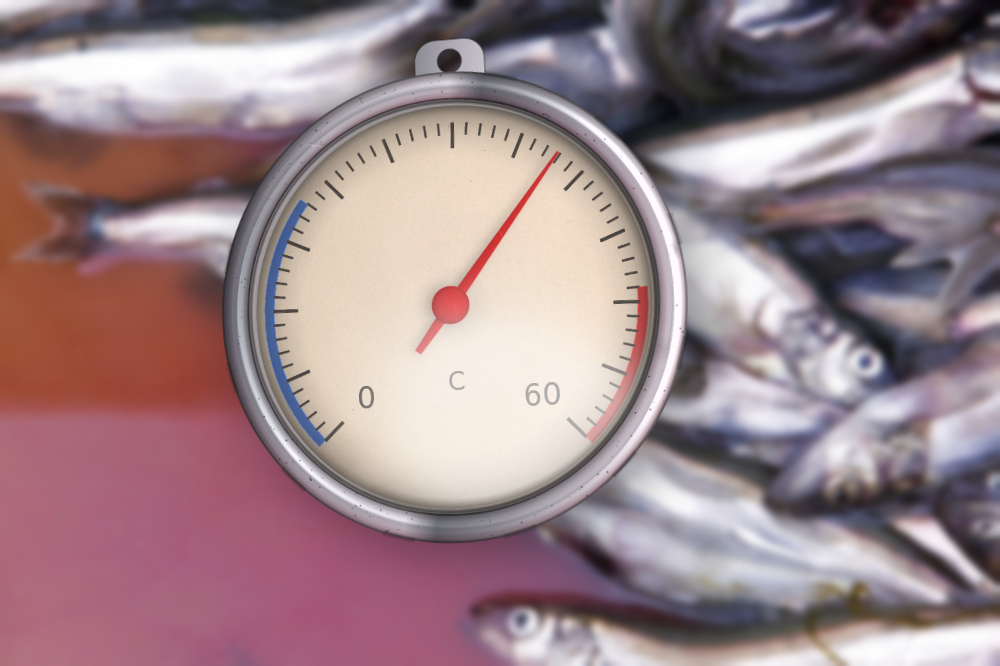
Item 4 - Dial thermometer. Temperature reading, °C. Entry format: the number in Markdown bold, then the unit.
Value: **38** °C
